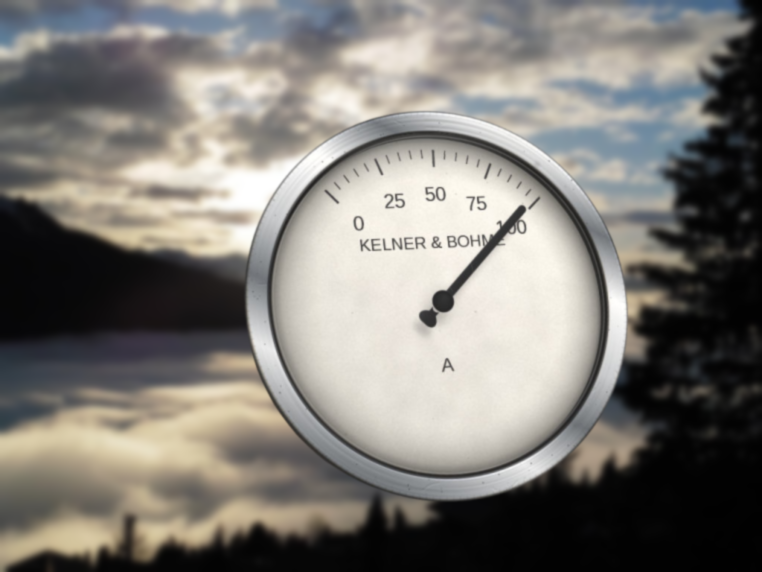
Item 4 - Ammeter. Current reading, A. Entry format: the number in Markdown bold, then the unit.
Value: **97.5** A
